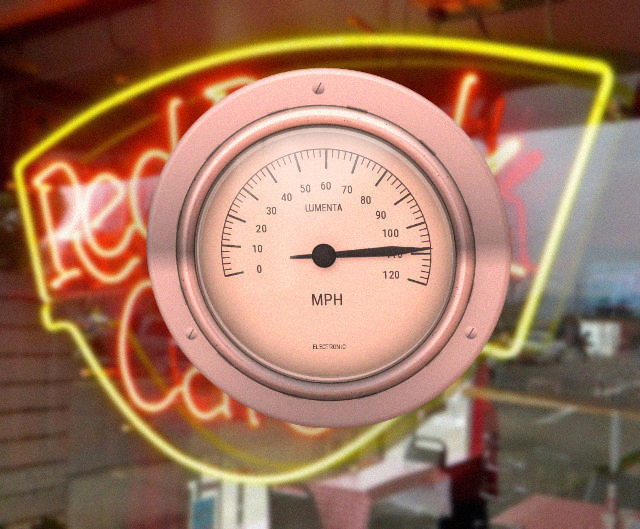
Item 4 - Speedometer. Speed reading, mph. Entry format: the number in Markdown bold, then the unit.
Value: **108** mph
